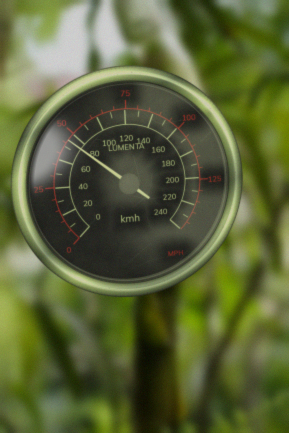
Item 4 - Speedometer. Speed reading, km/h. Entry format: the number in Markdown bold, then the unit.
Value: **75** km/h
